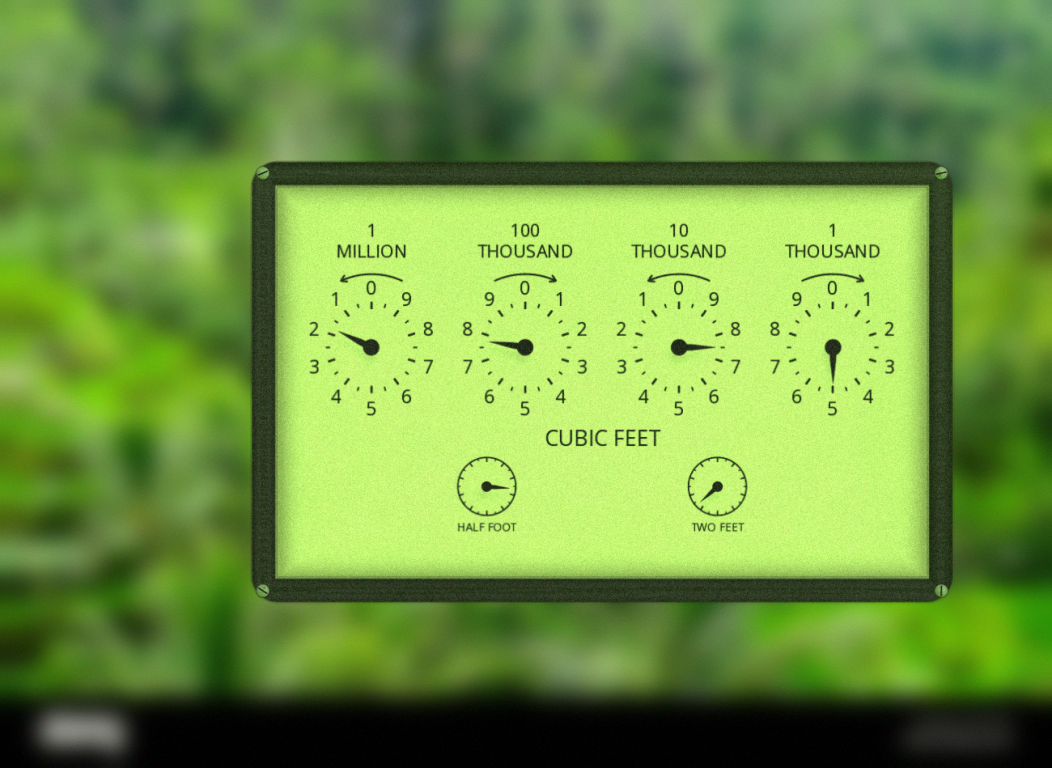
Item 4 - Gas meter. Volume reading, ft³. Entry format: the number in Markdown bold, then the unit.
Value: **177500** ft³
